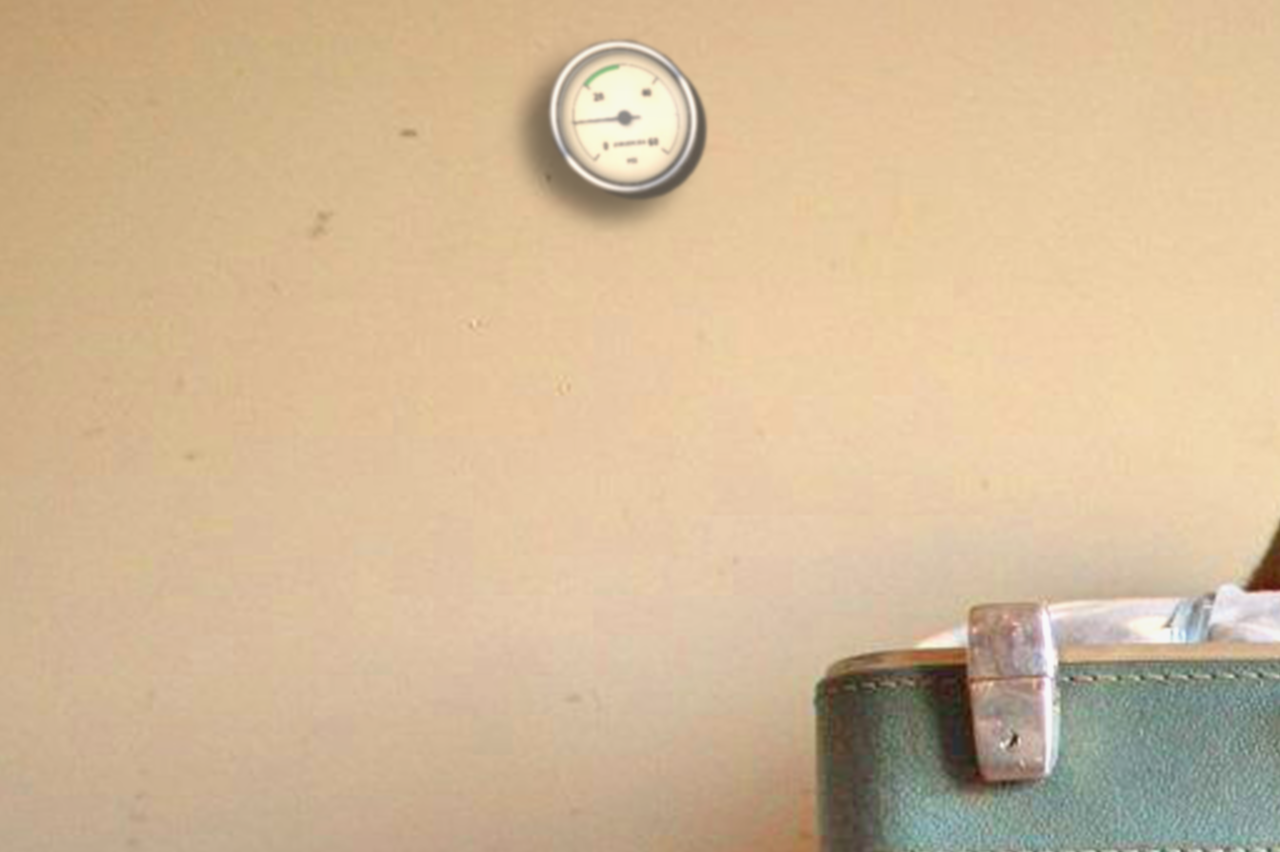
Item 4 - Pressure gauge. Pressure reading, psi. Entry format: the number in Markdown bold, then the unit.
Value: **10** psi
